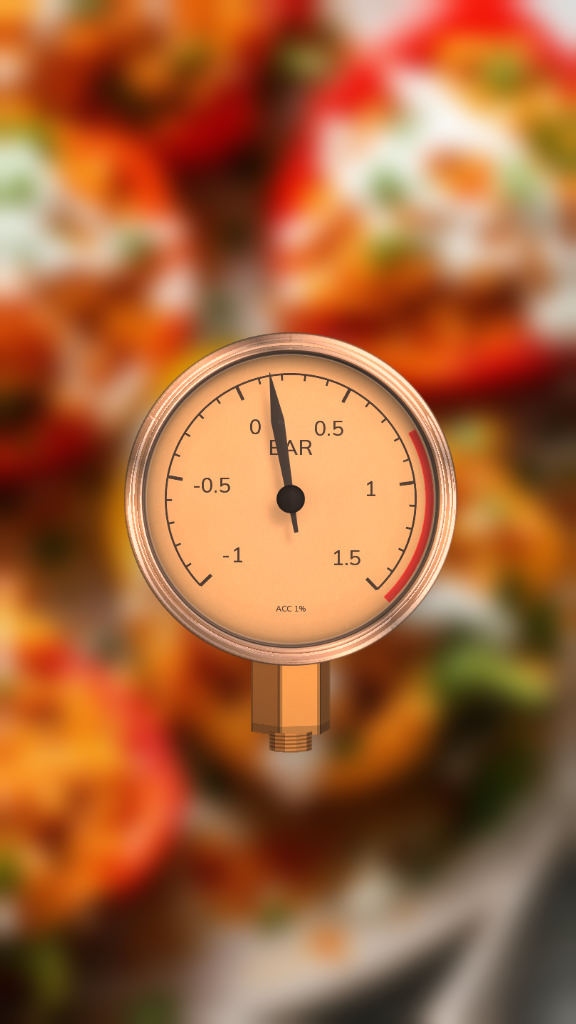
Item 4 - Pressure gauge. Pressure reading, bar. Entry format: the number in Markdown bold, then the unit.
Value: **0.15** bar
